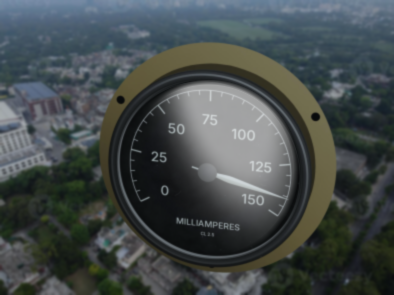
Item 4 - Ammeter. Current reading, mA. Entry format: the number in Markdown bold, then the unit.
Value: **140** mA
